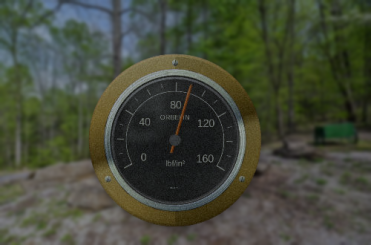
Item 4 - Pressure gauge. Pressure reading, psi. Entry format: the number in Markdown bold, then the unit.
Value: **90** psi
